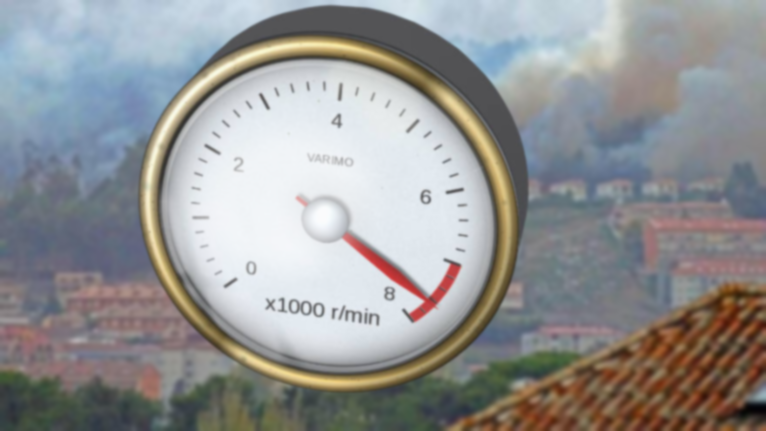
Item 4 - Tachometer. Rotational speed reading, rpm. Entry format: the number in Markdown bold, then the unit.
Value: **7600** rpm
